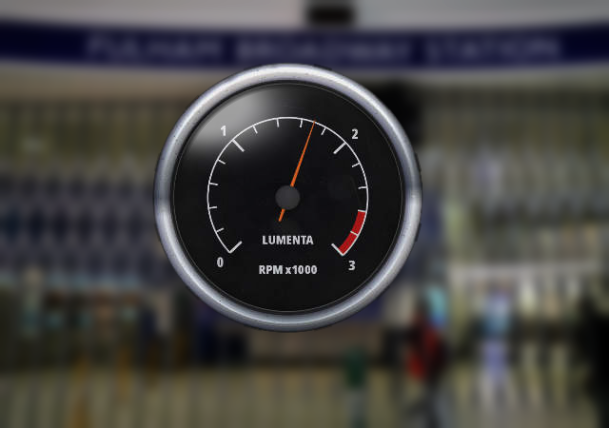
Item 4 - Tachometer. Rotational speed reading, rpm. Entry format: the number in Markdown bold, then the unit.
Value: **1700** rpm
